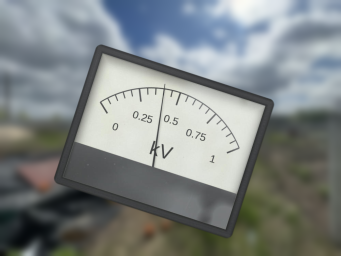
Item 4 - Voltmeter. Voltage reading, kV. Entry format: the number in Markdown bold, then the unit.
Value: **0.4** kV
